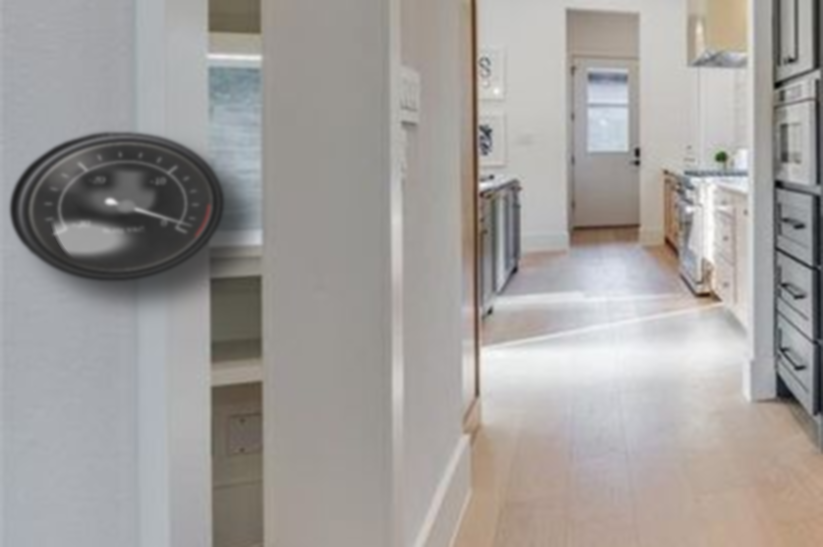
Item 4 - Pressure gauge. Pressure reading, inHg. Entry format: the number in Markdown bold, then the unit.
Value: **-1** inHg
